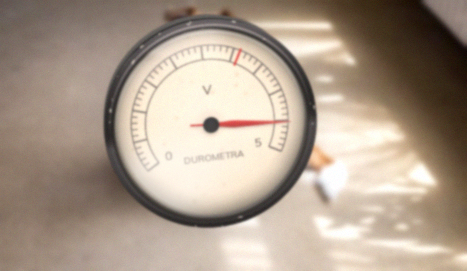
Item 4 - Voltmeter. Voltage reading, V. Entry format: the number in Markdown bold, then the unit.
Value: **4.5** V
